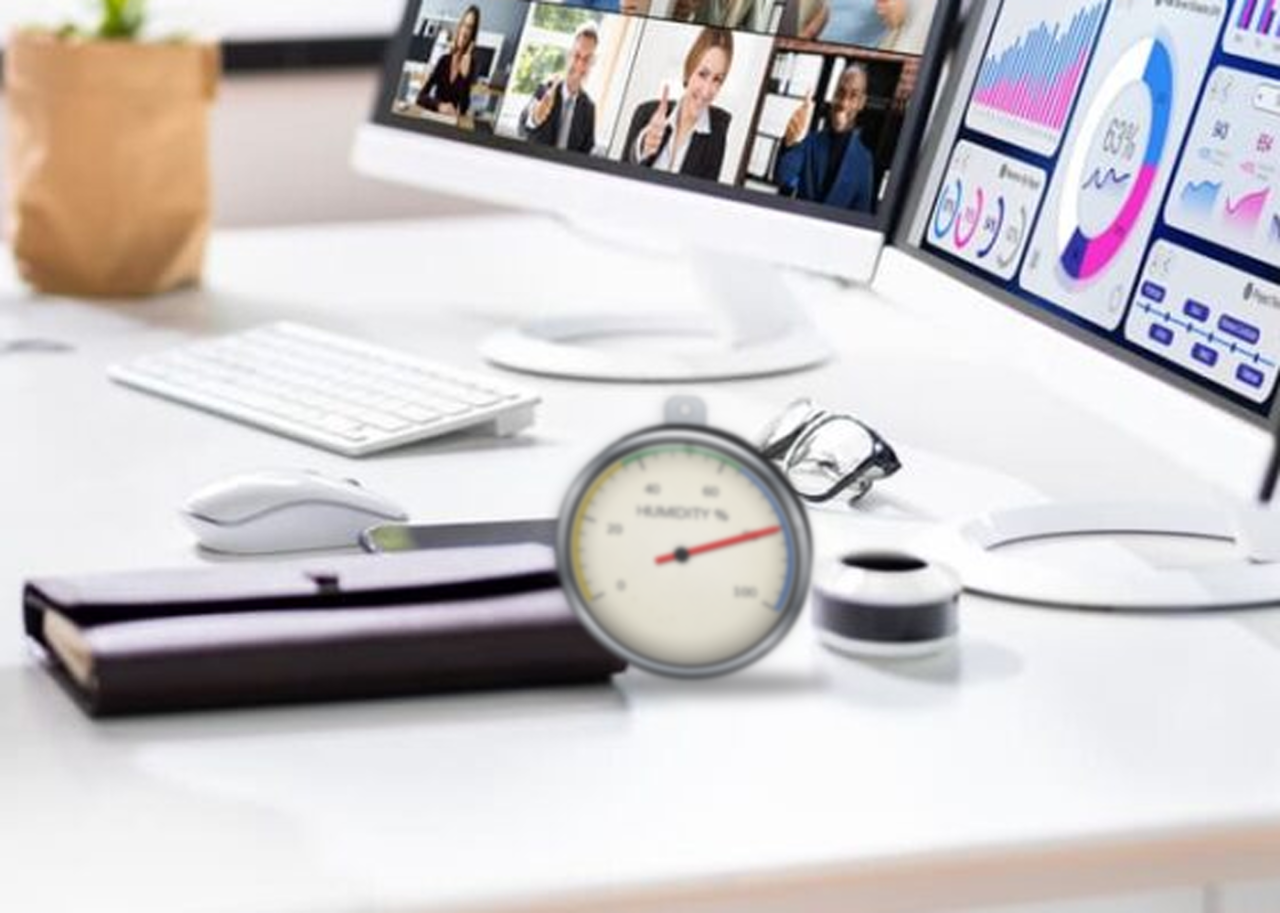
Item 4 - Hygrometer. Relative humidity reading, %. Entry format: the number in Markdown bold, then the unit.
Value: **80** %
